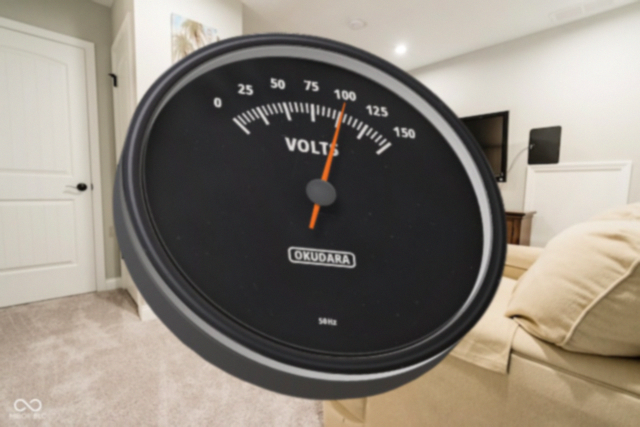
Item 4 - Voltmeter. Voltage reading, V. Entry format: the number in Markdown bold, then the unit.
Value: **100** V
